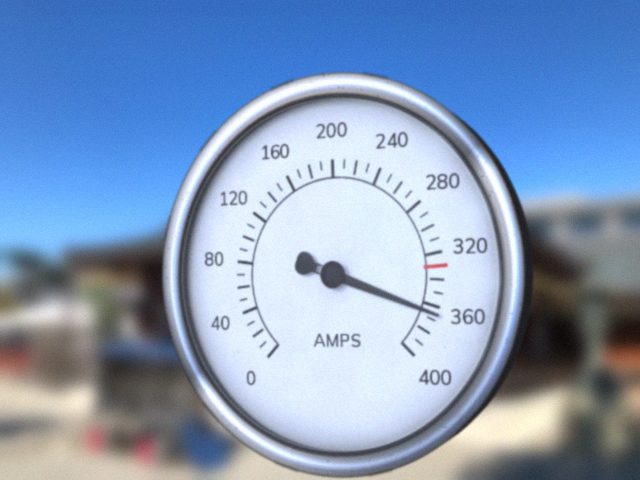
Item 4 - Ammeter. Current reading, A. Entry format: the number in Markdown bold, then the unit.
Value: **365** A
